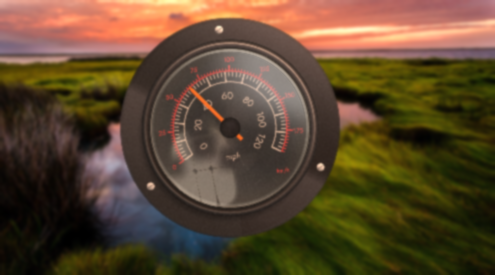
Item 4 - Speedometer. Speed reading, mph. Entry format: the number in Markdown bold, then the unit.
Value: **40** mph
